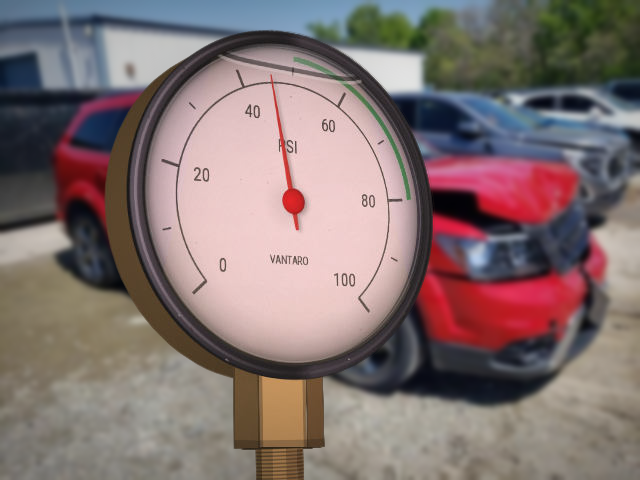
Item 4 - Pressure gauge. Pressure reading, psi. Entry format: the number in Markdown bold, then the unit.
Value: **45** psi
